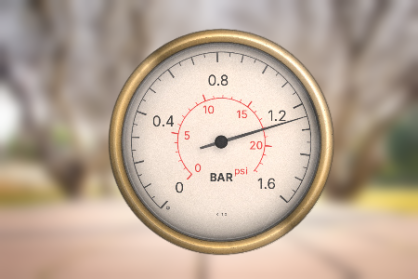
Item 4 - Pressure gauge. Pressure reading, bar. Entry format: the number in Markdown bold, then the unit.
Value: **1.25** bar
